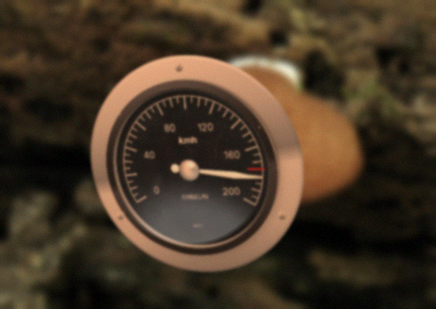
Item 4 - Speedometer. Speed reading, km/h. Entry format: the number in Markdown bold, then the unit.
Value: **180** km/h
